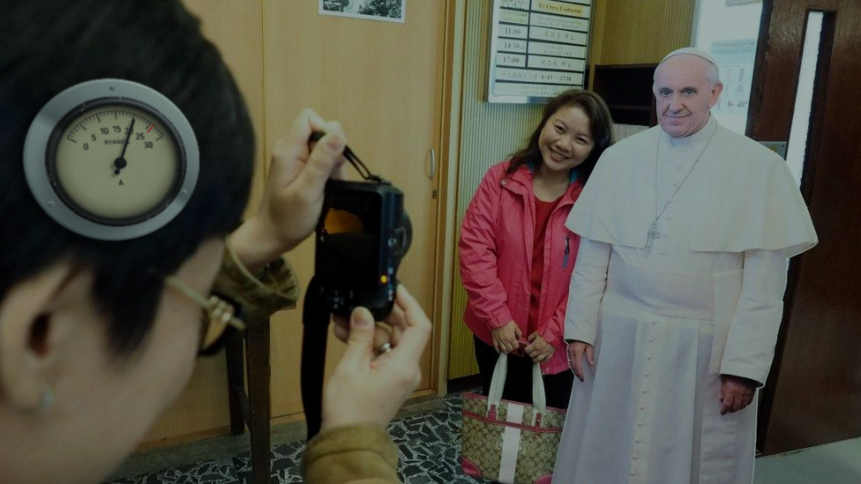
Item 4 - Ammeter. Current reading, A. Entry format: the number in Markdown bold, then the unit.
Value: **20** A
